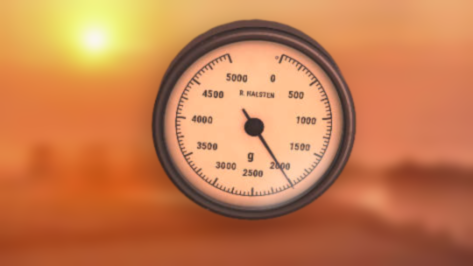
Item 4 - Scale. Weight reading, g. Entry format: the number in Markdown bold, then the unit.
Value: **2000** g
